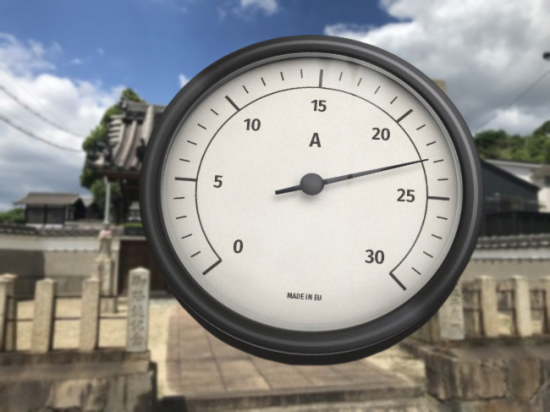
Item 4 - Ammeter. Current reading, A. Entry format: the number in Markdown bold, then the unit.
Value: **23** A
